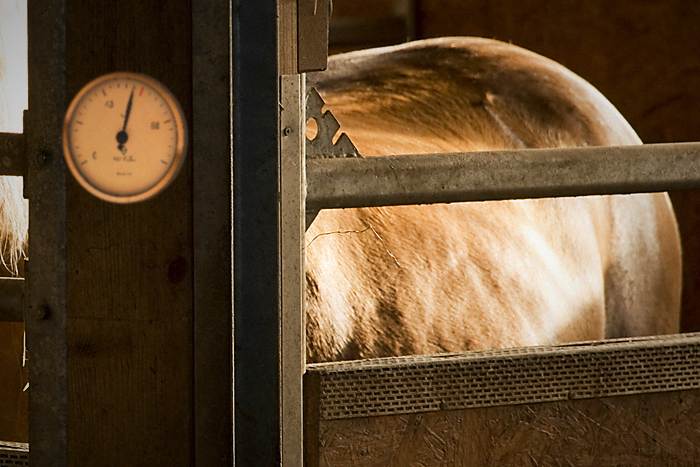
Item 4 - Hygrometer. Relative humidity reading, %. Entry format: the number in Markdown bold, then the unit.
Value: **56** %
